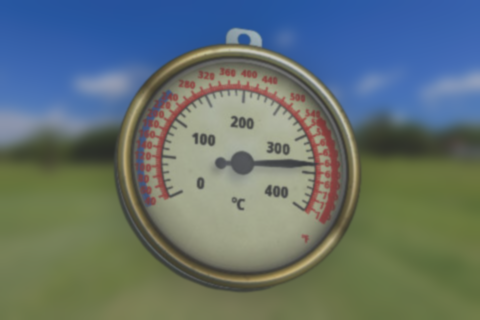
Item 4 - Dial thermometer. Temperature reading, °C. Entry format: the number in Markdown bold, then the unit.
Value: **340** °C
